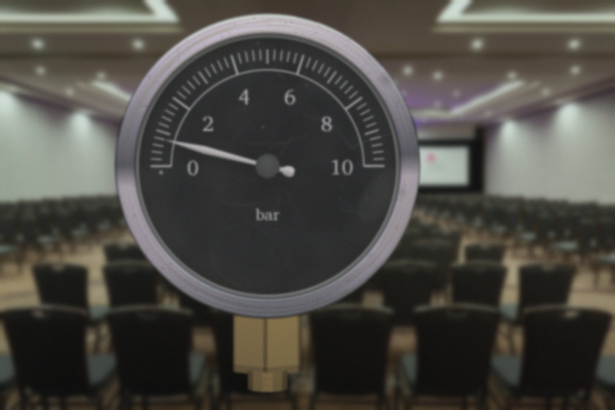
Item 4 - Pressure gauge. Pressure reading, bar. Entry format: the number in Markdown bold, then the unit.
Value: **0.8** bar
